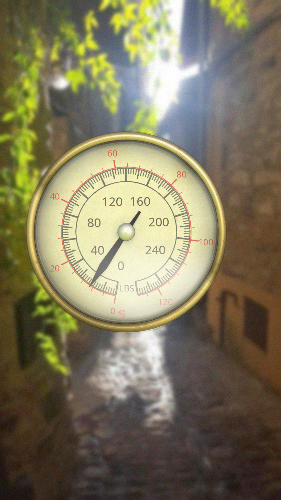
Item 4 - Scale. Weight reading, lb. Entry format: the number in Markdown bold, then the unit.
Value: **20** lb
